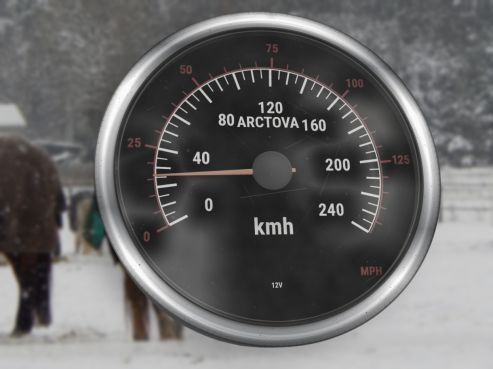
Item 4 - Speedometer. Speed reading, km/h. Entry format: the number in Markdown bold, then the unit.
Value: **25** km/h
